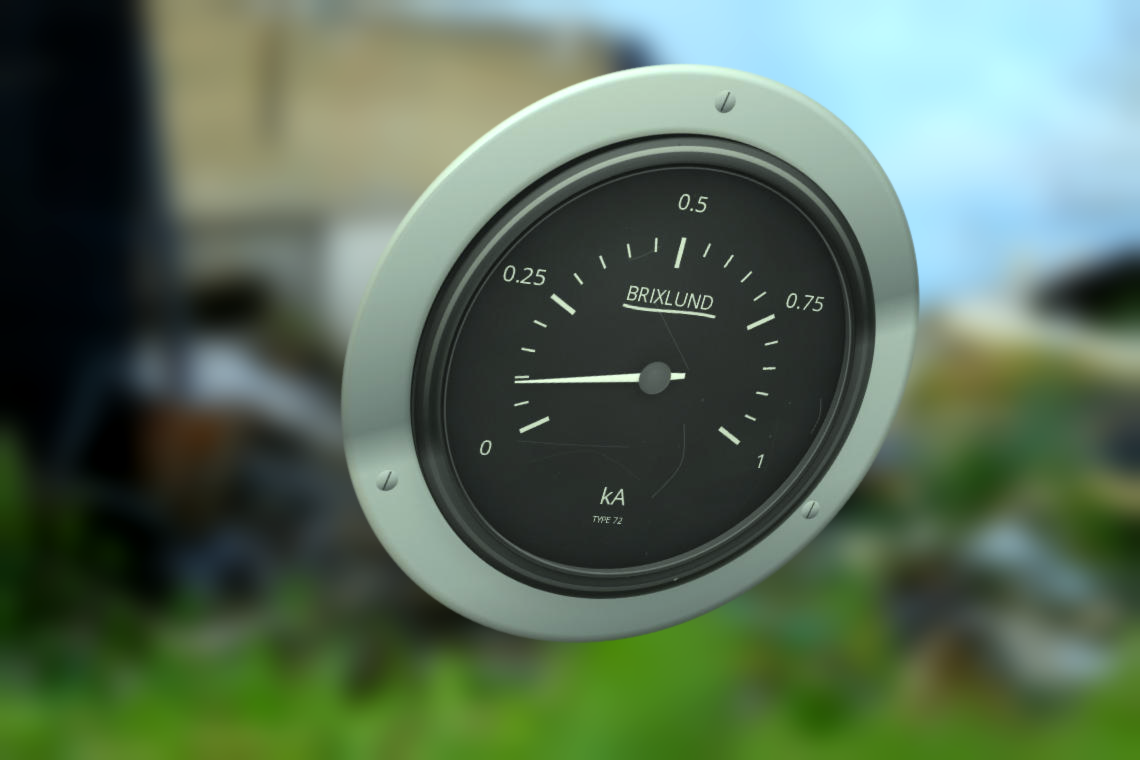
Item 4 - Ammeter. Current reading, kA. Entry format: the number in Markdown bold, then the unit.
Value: **0.1** kA
